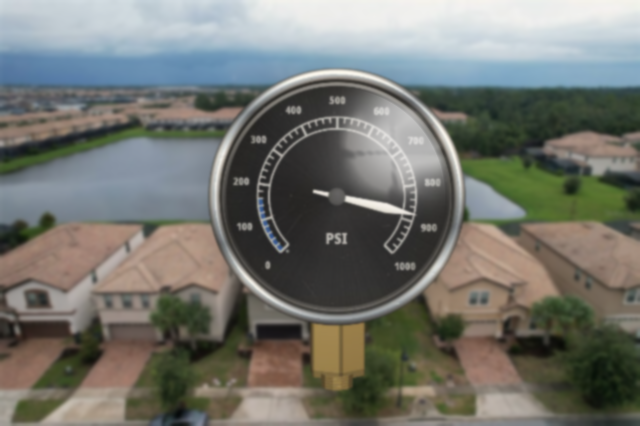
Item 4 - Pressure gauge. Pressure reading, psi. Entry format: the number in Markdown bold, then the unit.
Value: **880** psi
